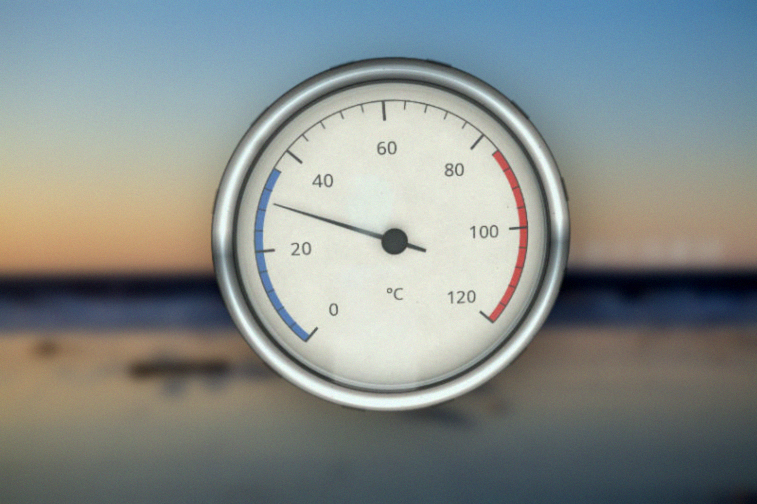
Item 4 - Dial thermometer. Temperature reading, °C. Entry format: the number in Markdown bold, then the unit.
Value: **30** °C
